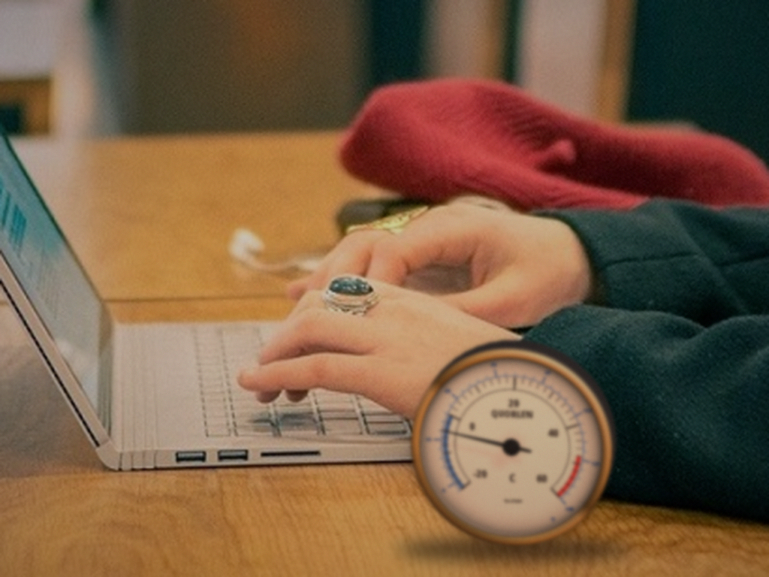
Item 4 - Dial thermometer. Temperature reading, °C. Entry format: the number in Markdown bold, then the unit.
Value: **-4** °C
